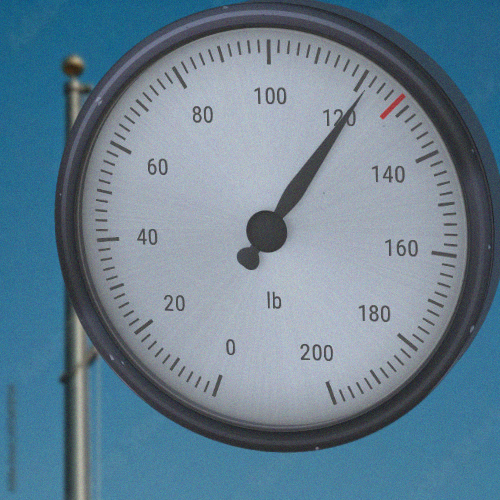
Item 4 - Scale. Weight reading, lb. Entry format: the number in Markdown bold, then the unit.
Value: **122** lb
